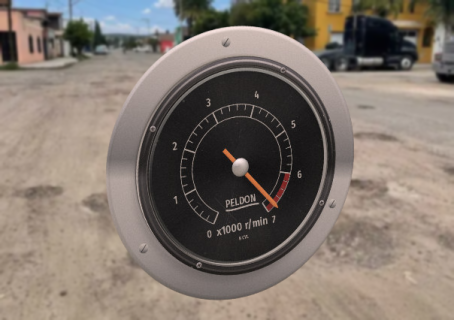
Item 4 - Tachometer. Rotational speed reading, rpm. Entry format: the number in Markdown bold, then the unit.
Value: **6800** rpm
